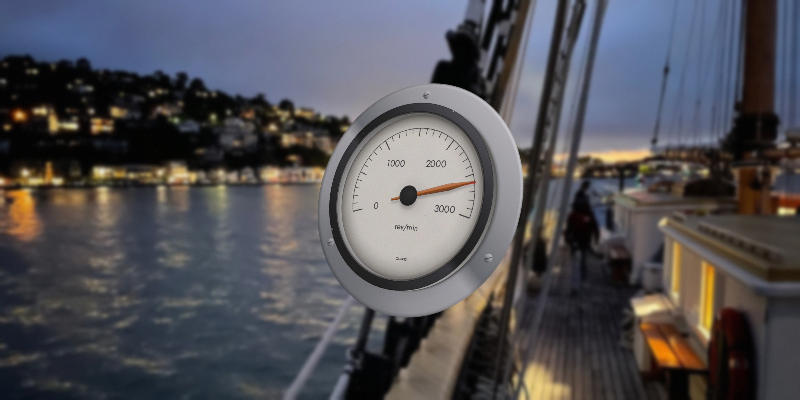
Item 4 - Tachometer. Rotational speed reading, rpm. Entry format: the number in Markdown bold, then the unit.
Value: **2600** rpm
